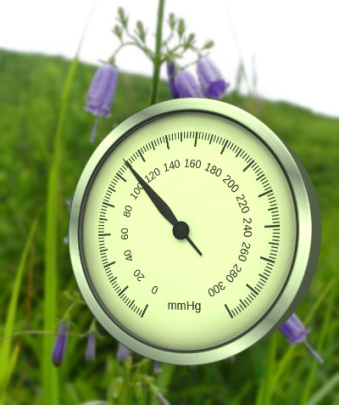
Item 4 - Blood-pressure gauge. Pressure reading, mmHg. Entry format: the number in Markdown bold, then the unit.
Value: **110** mmHg
